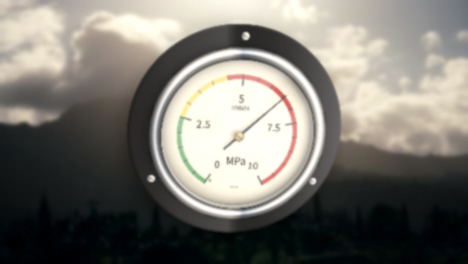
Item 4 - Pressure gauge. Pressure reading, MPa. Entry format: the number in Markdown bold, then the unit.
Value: **6.5** MPa
